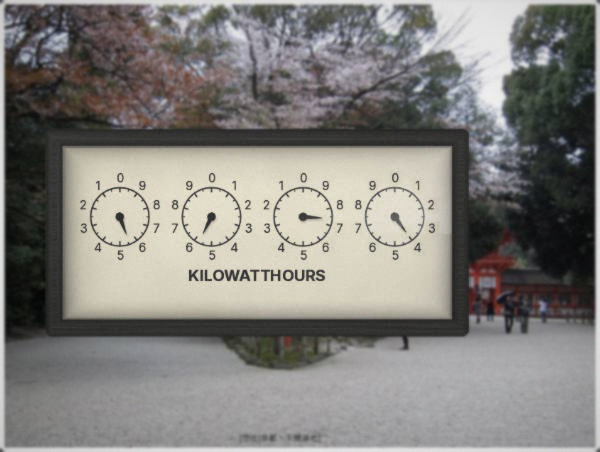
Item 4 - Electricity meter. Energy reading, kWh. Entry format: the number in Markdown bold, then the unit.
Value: **5574** kWh
